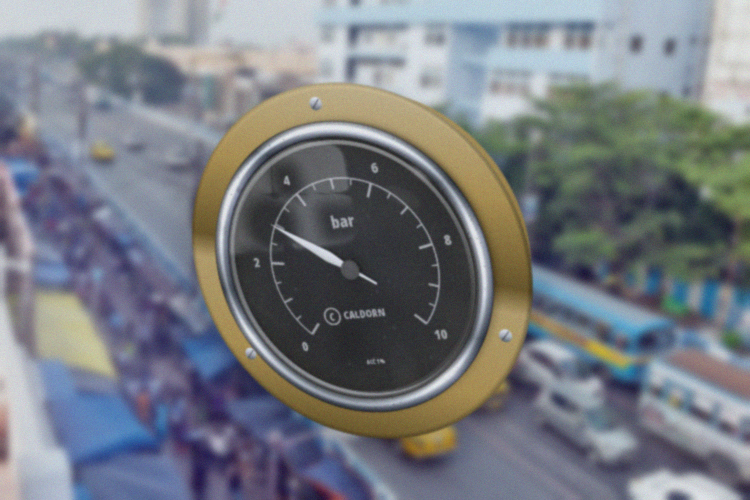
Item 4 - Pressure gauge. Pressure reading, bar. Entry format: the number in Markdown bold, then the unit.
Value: **3** bar
